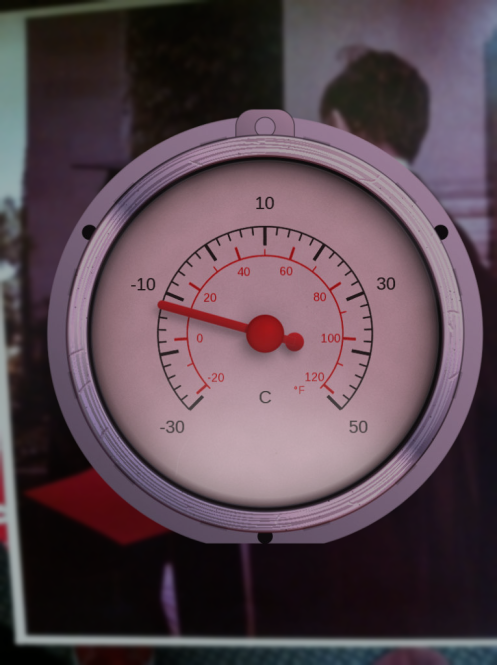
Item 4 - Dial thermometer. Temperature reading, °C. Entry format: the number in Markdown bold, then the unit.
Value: **-12** °C
